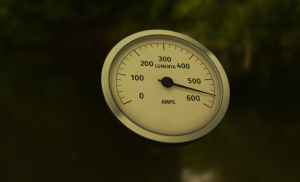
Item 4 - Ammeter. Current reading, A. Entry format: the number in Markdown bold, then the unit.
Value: **560** A
